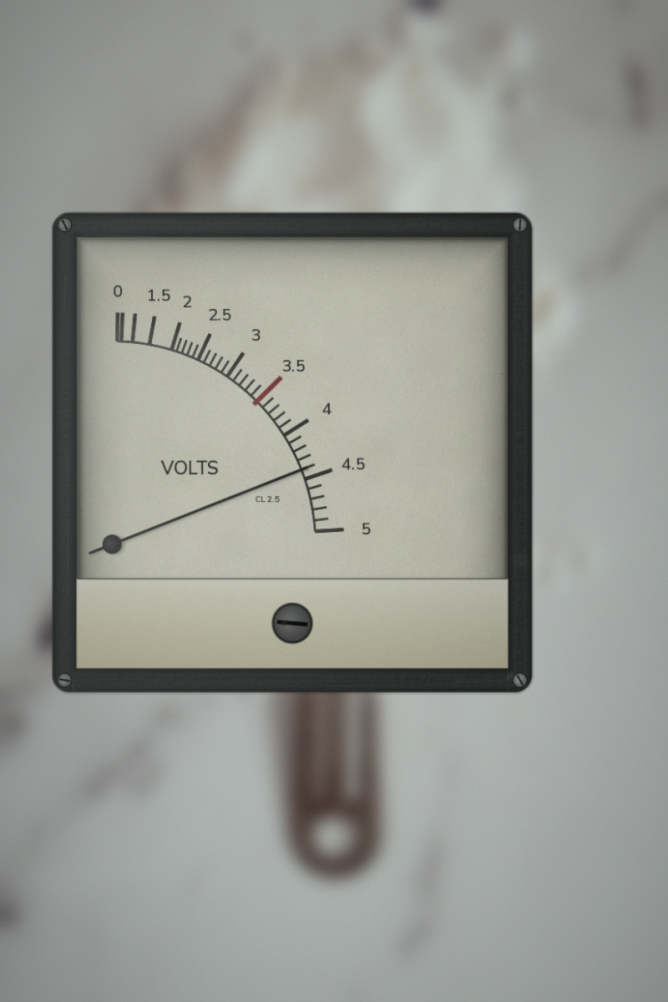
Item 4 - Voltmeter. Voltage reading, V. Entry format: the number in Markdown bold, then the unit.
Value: **4.4** V
